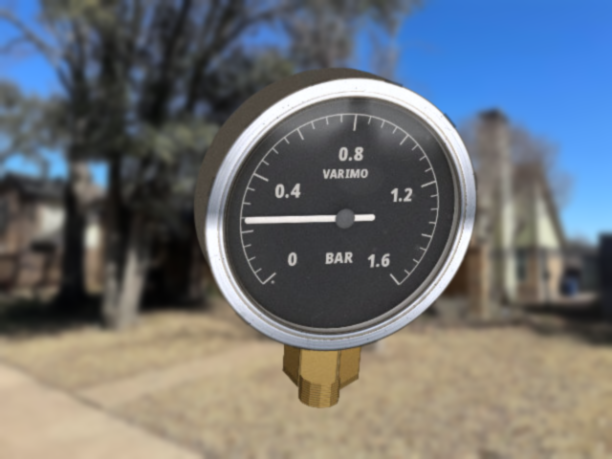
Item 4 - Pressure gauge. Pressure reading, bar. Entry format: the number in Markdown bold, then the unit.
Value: **0.25** bar
